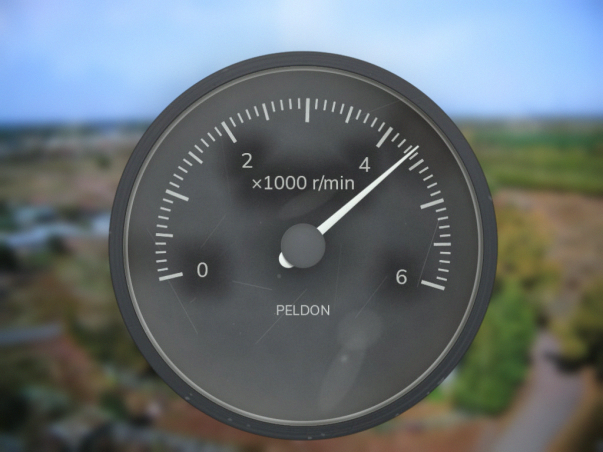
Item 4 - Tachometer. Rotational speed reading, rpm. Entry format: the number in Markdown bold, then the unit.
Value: **4350** rpm
